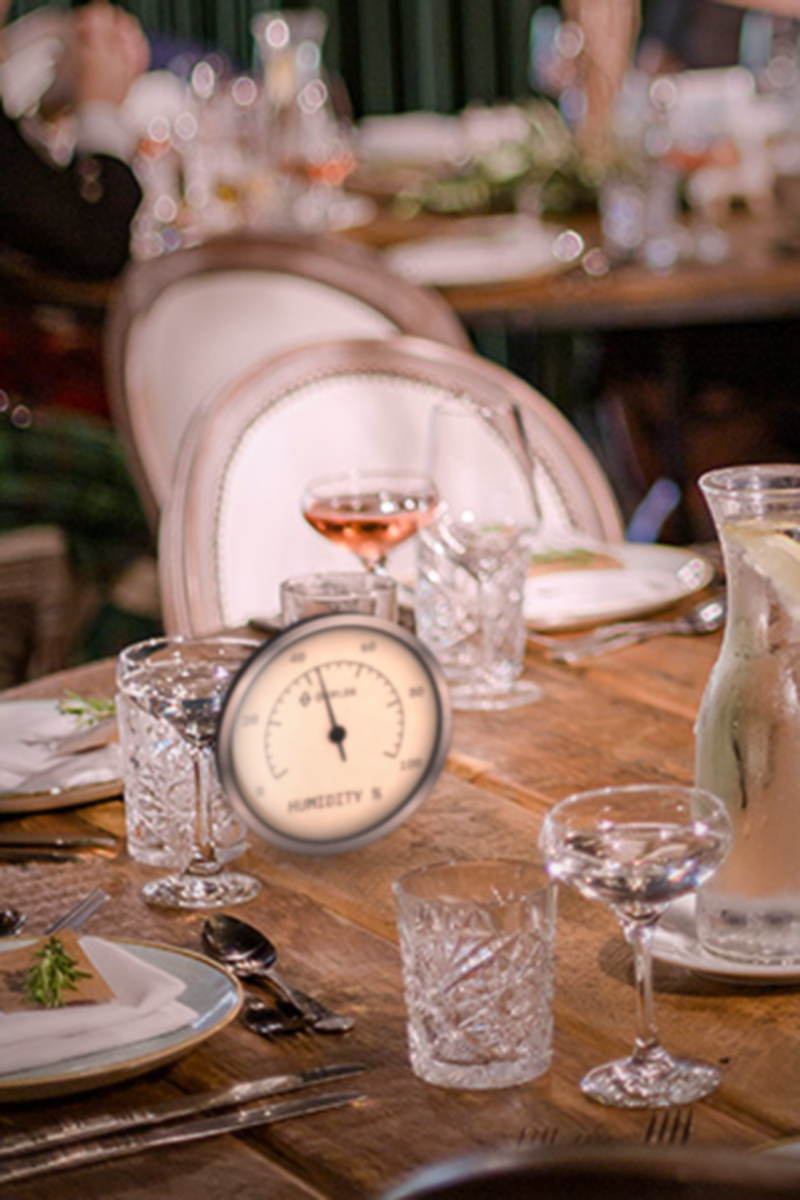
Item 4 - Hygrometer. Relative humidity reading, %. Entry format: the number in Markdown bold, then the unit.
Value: **44** %
